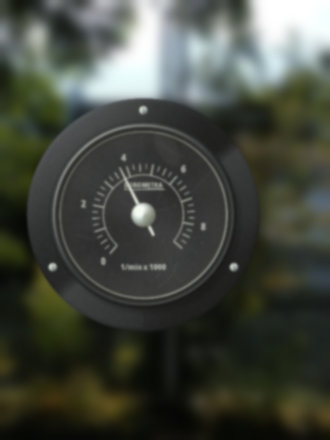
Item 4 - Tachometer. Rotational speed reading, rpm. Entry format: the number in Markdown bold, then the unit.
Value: **3750** rpm
